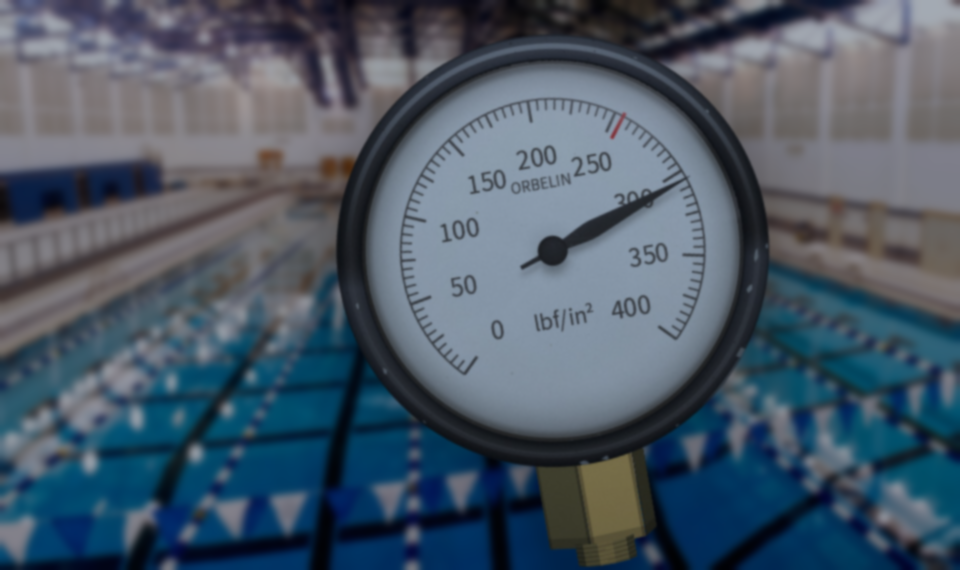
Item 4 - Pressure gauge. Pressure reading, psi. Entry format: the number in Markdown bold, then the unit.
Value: **305** psi
